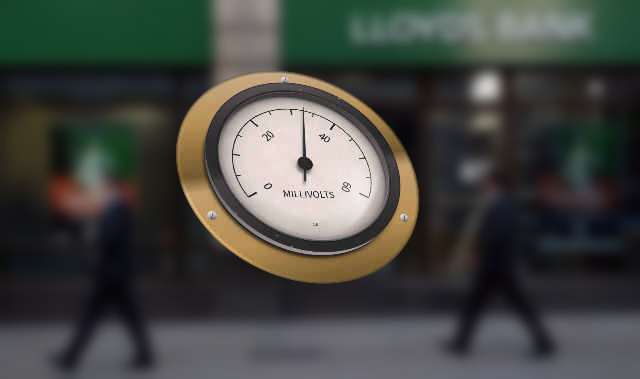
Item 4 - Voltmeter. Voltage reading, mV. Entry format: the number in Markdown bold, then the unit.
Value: **32.5** mV
